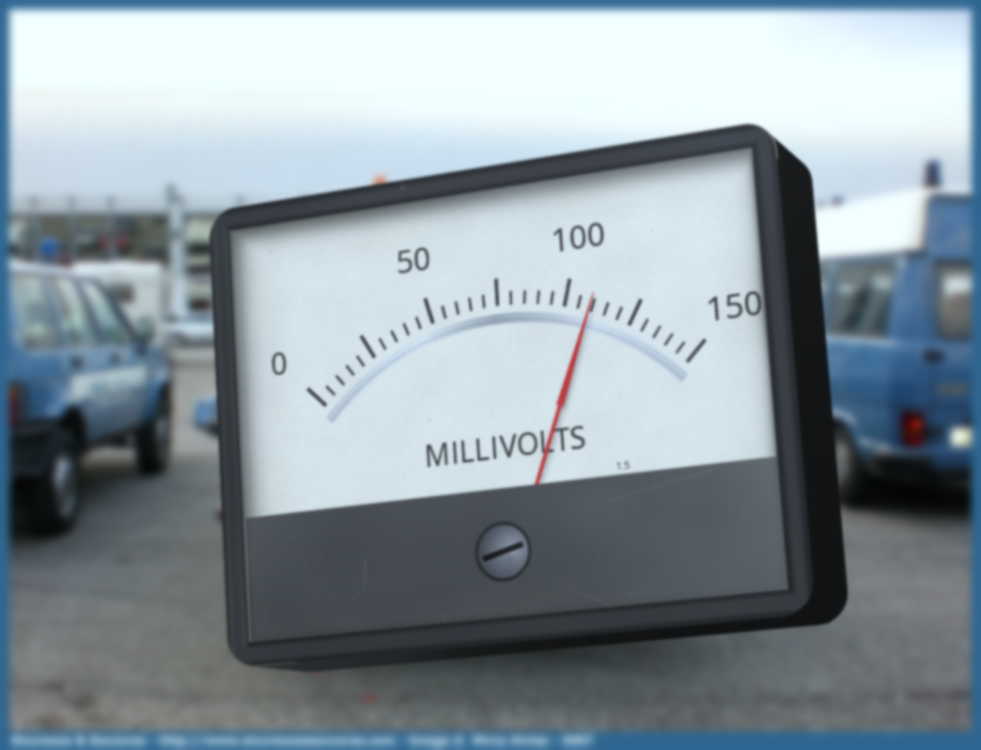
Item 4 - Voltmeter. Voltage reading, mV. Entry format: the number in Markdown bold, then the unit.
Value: **110** mV
